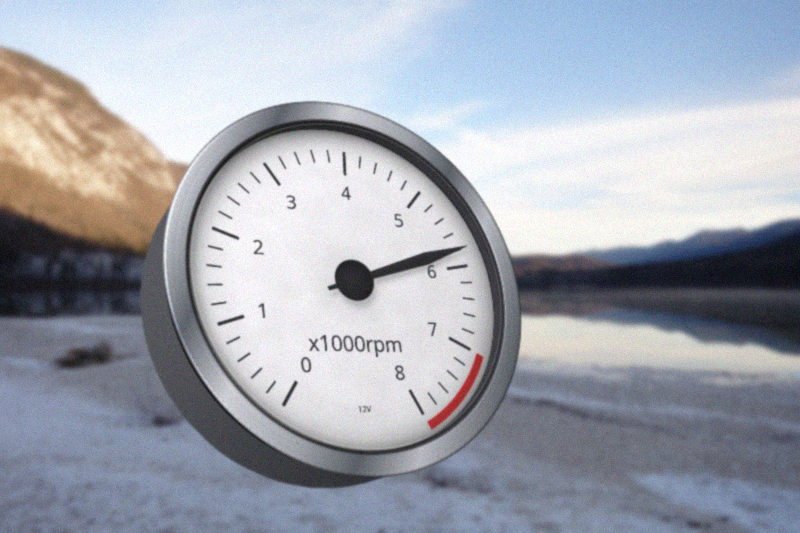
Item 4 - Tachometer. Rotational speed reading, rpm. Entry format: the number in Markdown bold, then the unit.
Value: **5800** rpm
